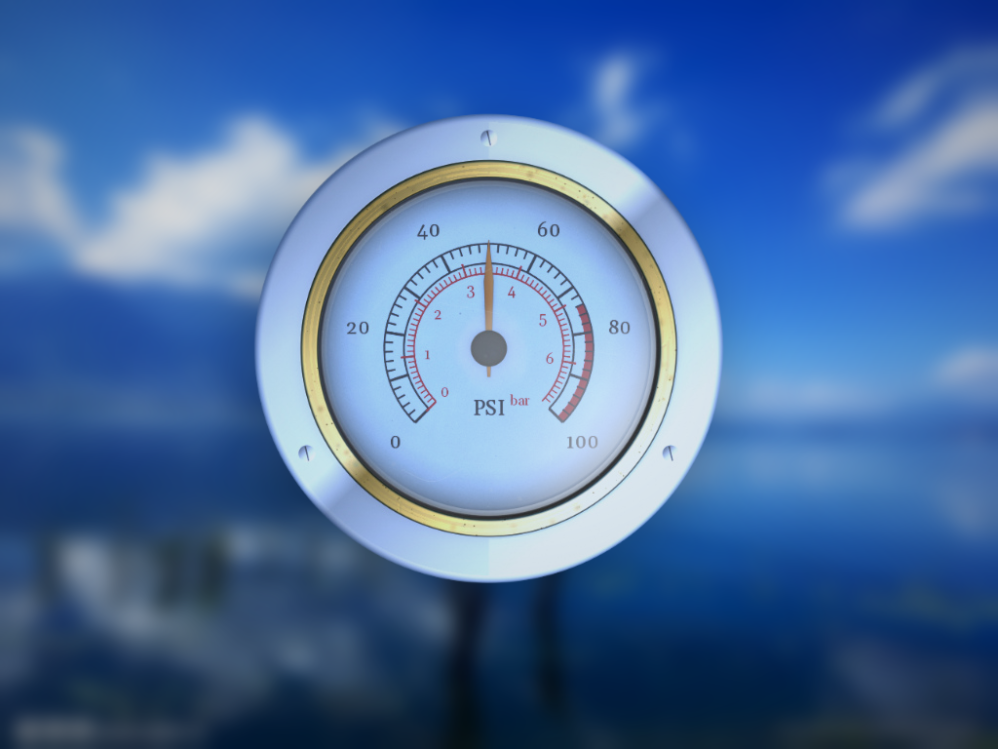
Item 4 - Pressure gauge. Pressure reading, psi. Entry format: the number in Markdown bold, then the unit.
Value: **50** psi
